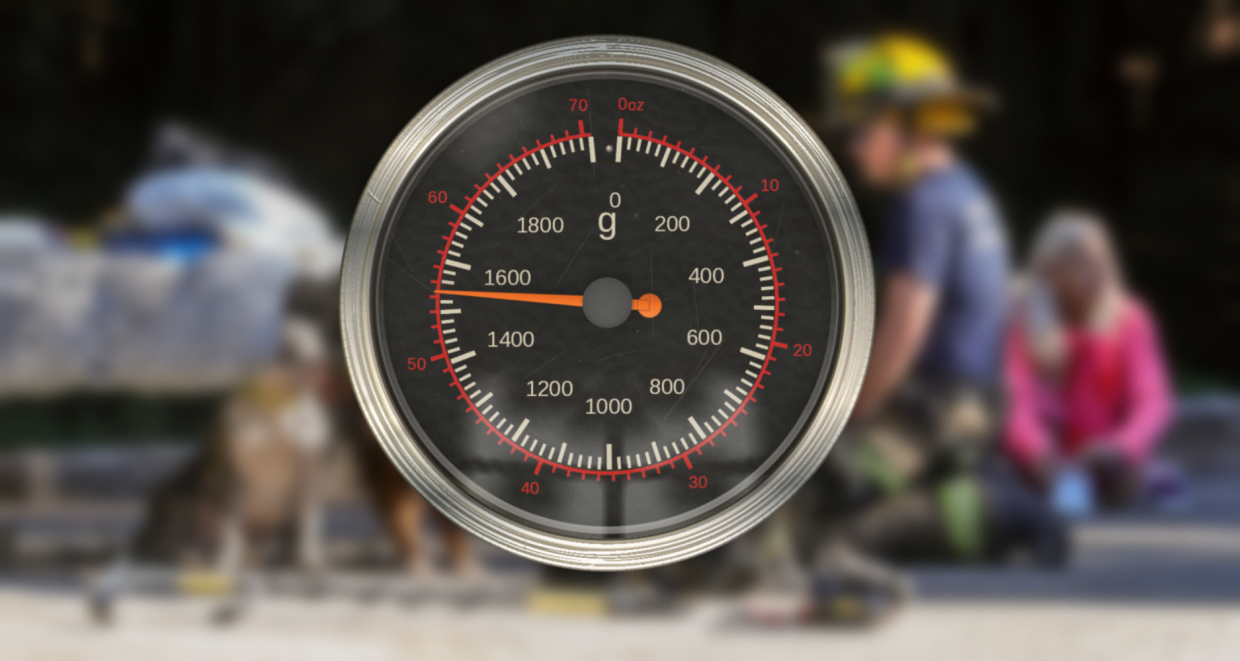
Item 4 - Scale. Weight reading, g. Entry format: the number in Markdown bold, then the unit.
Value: **1540** g
